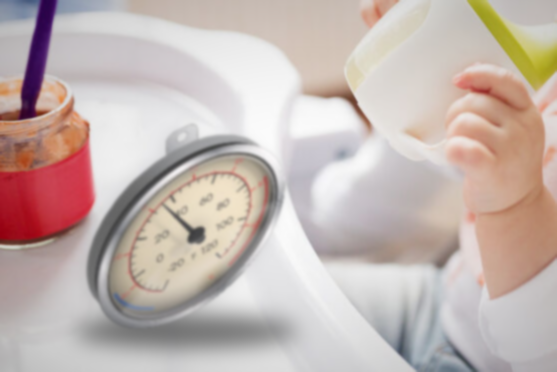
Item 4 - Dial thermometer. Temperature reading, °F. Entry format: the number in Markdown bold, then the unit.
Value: **36** °F
